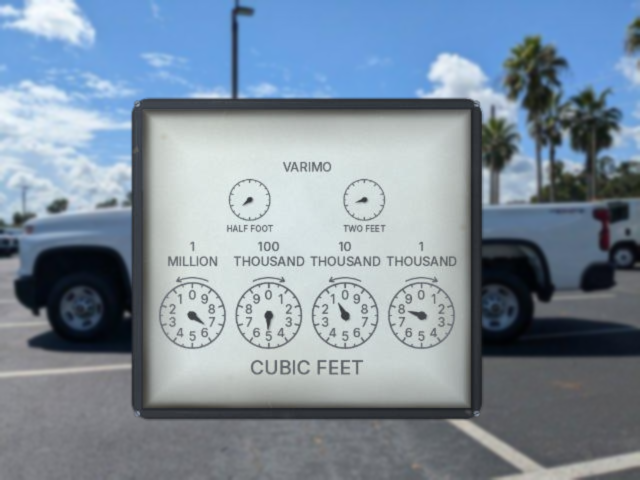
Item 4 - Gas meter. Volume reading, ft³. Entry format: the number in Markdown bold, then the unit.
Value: **650800** ft³
